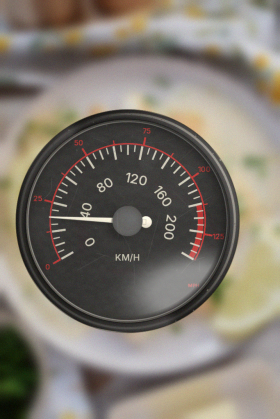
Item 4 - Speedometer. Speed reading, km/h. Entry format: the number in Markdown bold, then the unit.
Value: **30** km/h
